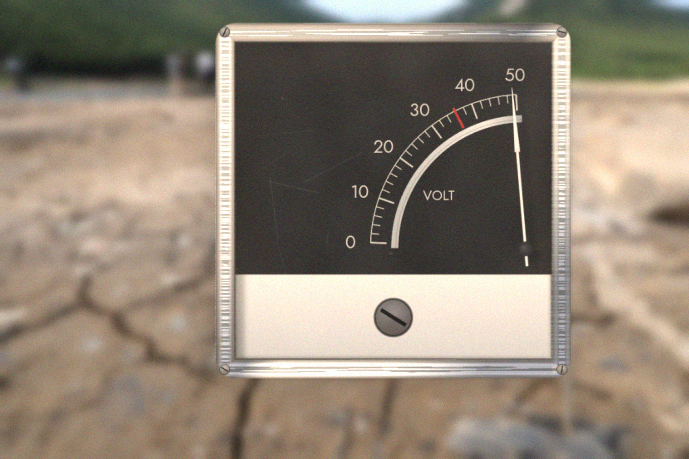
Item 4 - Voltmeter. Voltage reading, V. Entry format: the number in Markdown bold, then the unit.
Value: **49** V
